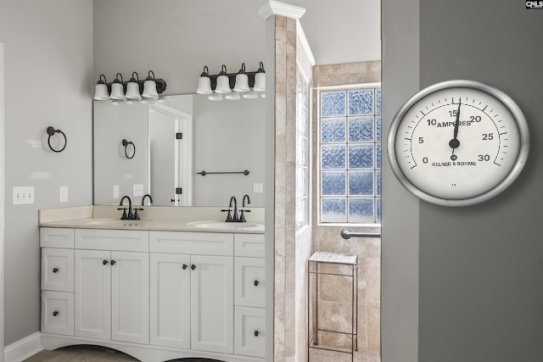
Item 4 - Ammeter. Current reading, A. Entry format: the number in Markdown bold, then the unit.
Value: **16** A
